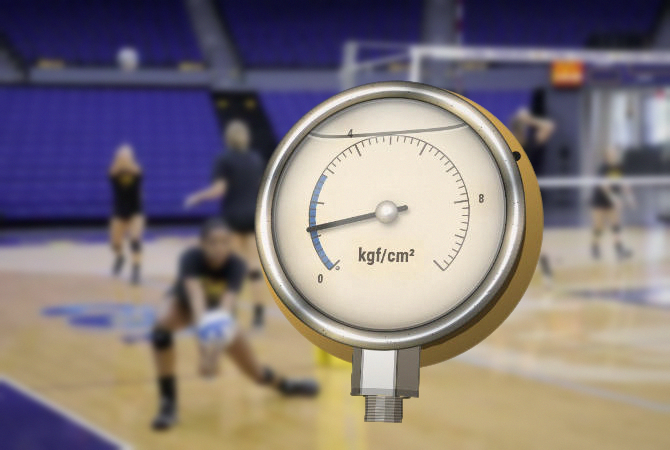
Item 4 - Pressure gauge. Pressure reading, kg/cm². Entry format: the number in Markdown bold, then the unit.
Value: **1.2** kg/cm²
